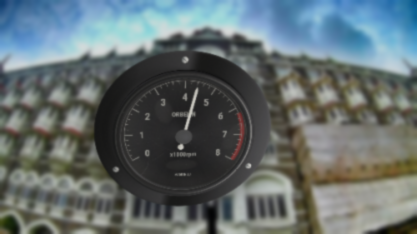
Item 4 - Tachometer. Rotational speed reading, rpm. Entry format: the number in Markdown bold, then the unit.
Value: **4400** rpm
